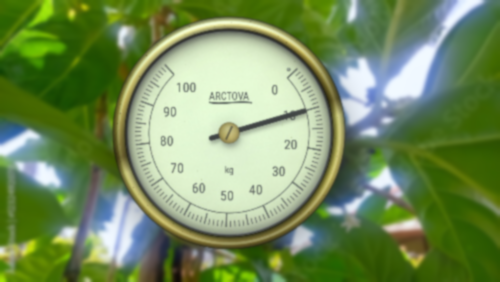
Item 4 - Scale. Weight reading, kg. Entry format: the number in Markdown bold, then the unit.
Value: **10** kg
